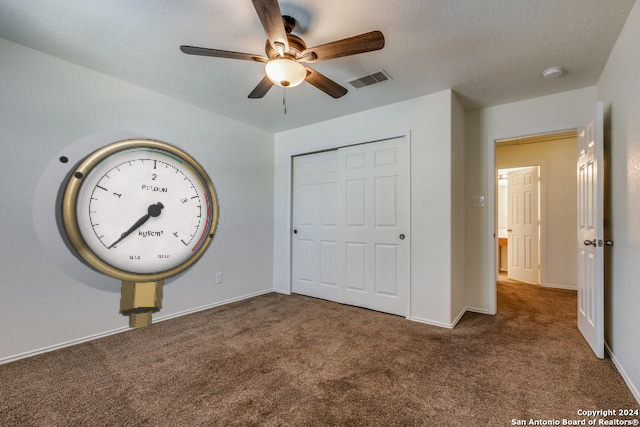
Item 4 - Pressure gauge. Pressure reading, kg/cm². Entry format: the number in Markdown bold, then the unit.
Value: **0** kg/cm²
